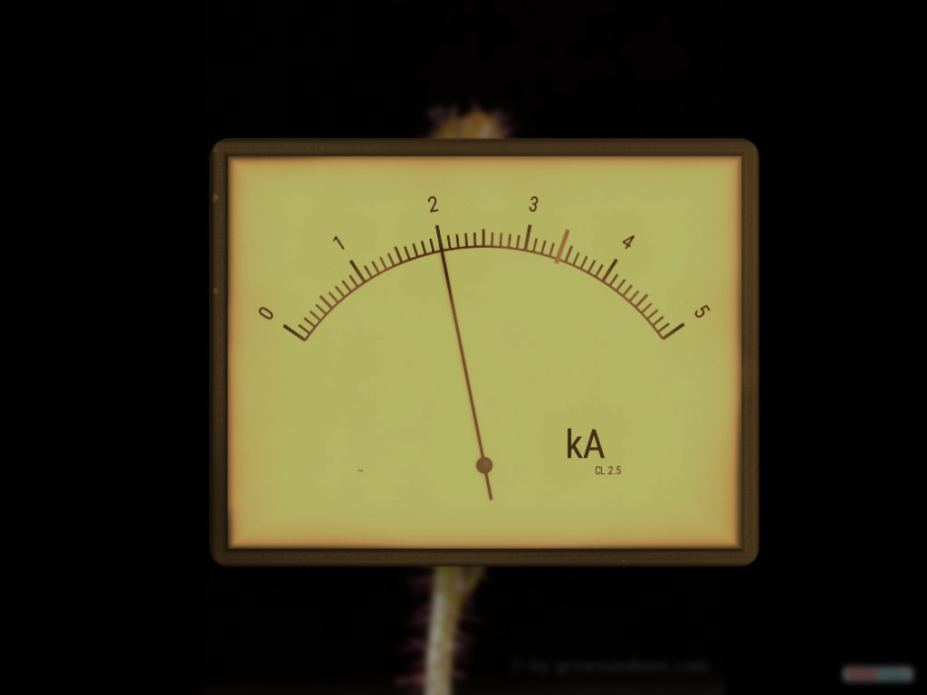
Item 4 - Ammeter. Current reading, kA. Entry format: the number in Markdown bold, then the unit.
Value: **2** kA
